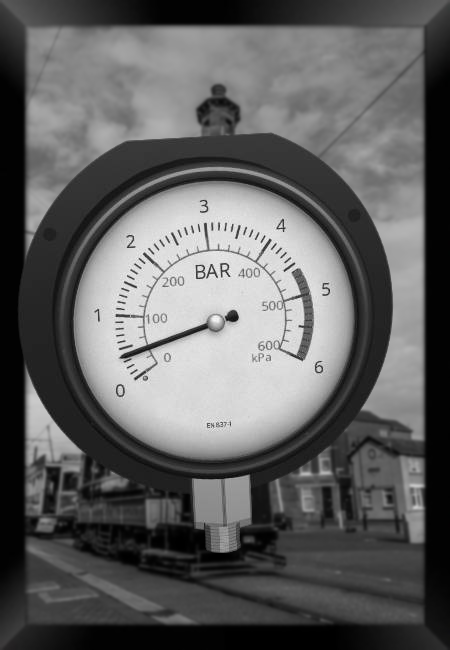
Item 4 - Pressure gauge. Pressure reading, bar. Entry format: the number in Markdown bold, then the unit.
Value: **0.4** bar
